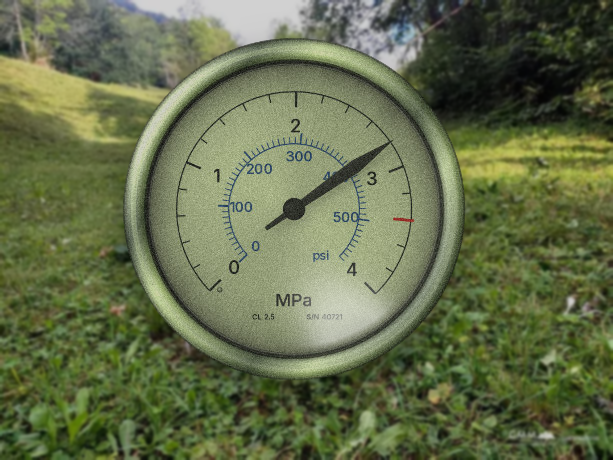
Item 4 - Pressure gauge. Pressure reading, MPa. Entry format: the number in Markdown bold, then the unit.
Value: **2.8** MPa
